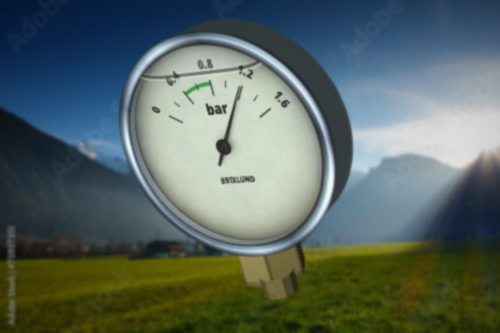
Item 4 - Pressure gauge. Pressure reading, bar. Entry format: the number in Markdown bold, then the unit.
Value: **1.2** bar
